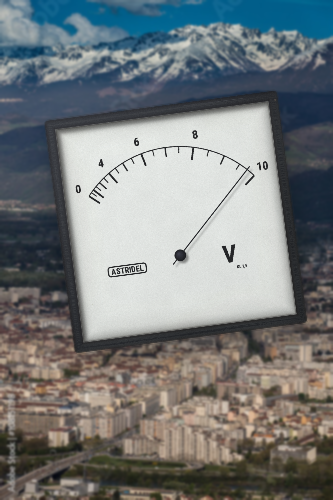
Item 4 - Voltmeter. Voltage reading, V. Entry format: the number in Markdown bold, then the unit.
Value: **9.75** V
